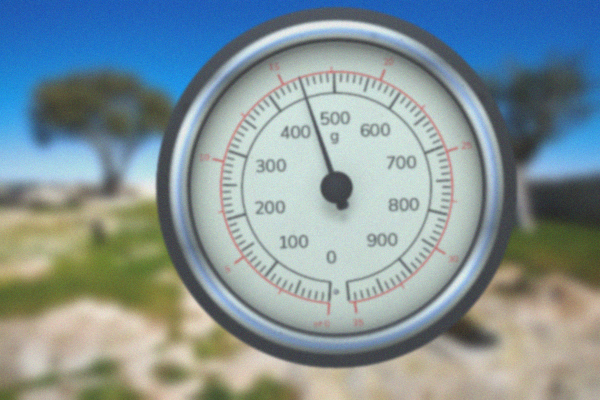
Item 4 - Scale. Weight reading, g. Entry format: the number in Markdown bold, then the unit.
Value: **450** g
